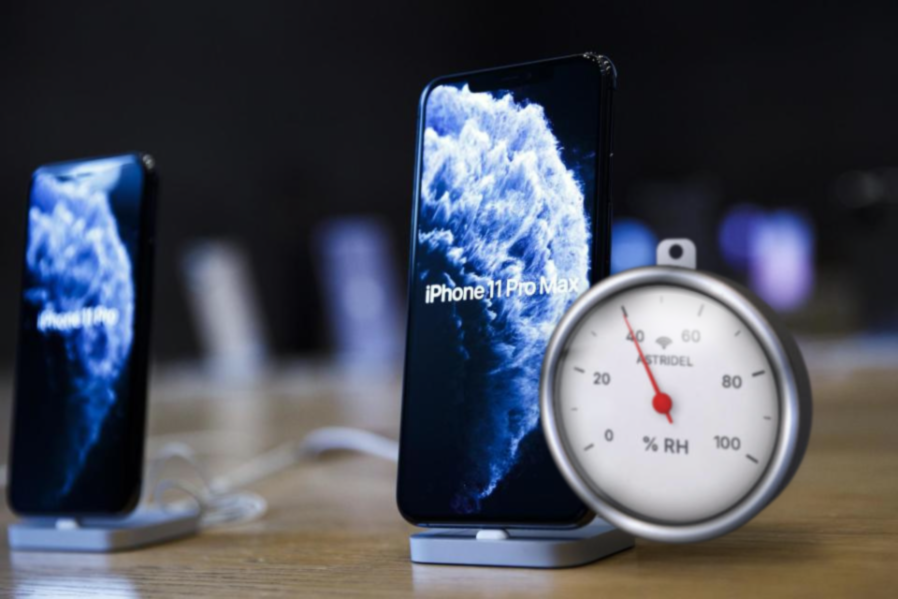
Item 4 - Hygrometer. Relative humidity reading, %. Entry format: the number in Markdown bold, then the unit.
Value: **40** %
